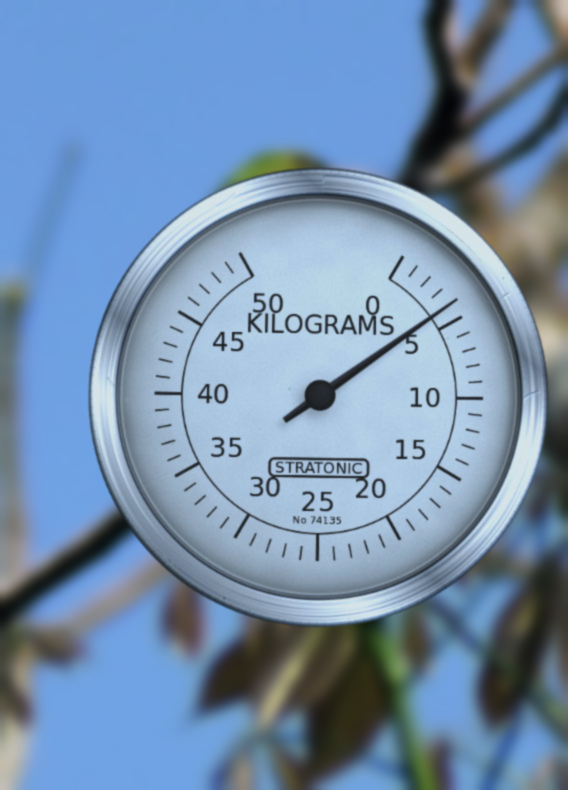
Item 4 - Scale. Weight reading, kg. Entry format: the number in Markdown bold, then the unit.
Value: **4** kg
